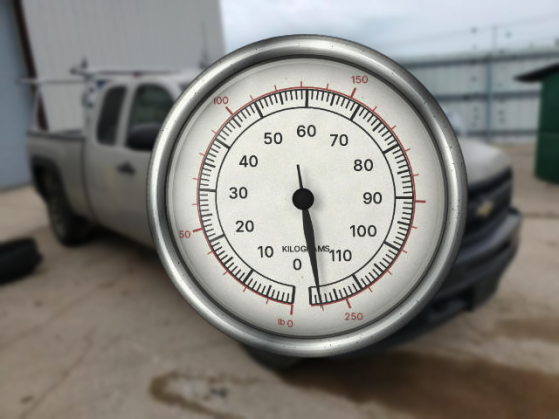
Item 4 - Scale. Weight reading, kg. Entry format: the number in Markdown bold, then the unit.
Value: **118** kg
